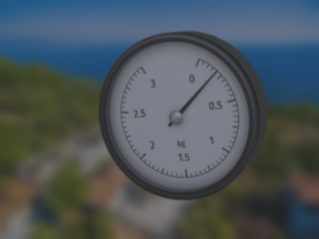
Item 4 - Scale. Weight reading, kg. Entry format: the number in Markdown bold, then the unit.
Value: **0.2** kg
